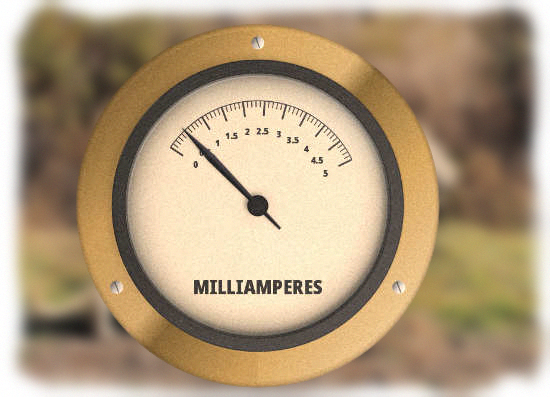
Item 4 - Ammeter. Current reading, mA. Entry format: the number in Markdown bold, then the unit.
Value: **0.5** mA
